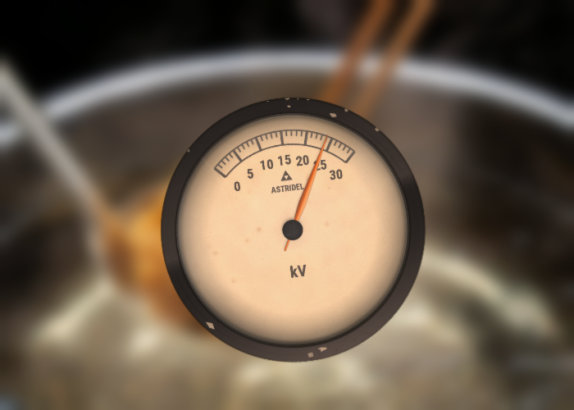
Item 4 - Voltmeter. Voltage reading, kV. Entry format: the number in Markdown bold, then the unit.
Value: **24** kV
